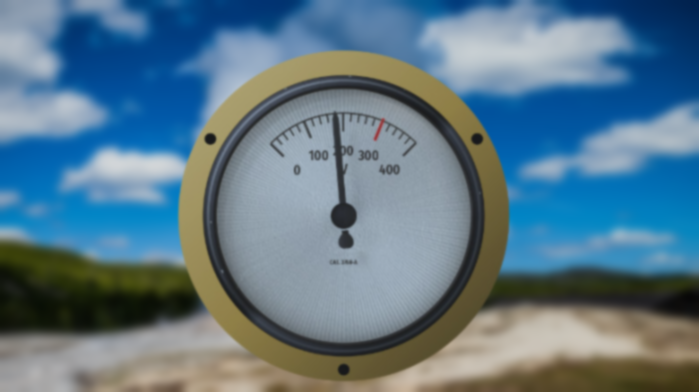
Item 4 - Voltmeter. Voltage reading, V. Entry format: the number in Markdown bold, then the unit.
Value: **180** V
